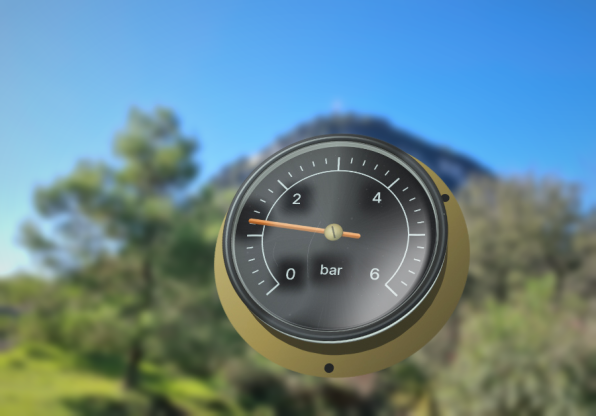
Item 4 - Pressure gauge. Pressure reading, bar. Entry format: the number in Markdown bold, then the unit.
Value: **1.2** bar
